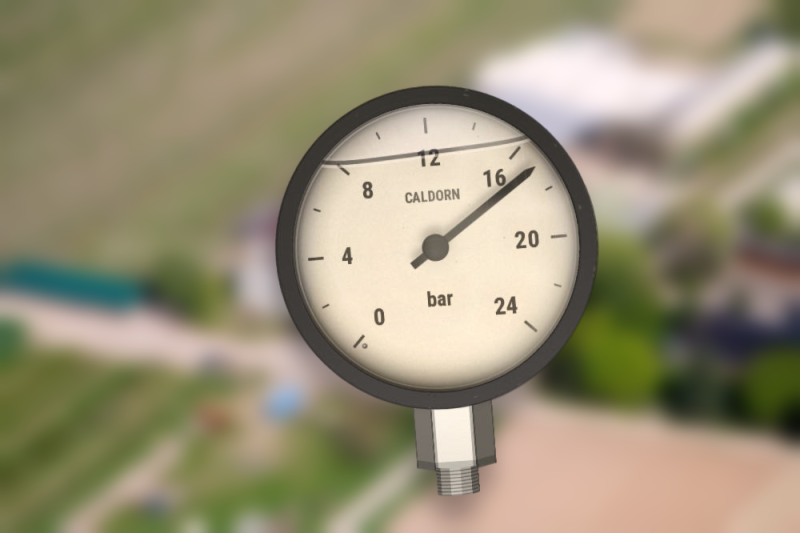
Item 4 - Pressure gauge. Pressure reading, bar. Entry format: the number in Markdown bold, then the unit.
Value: **17** bar
